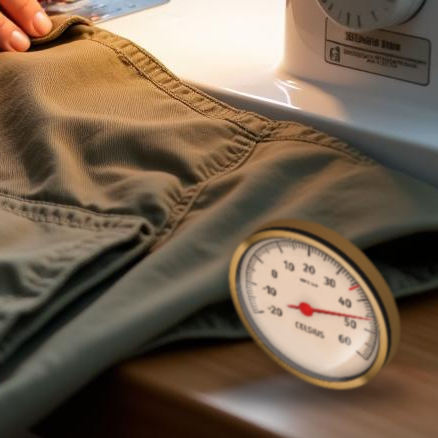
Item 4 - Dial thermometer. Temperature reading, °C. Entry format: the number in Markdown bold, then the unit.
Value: **45** °C
